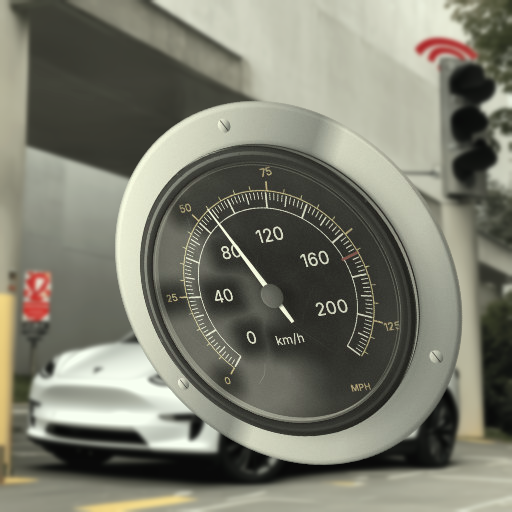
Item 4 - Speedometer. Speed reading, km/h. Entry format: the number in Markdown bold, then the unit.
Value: **90** km/h
